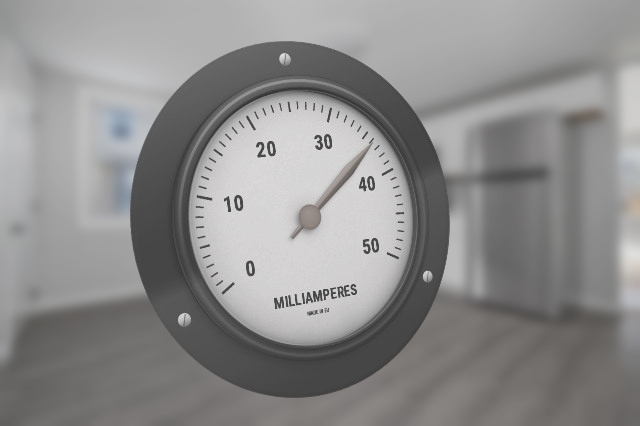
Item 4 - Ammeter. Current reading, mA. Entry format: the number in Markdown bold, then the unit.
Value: **36** mA
